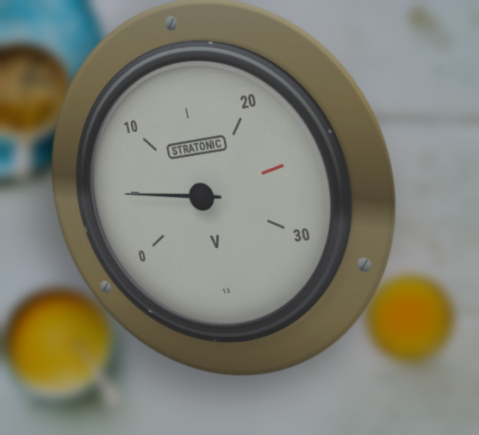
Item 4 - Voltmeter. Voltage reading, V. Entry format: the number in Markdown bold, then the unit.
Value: **5** V
